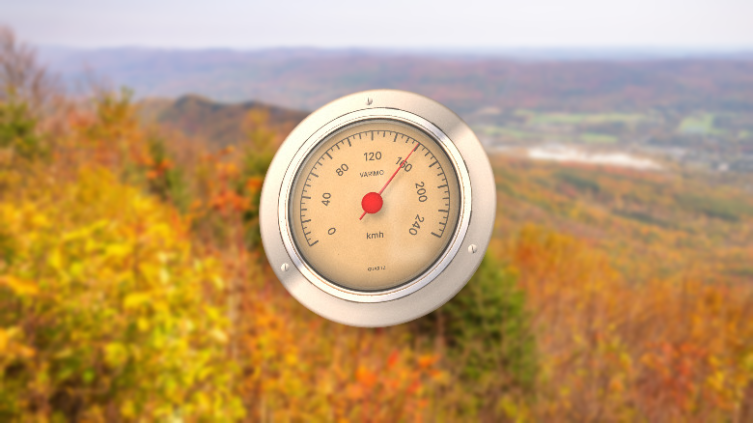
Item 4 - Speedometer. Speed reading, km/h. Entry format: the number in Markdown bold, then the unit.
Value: **160** km/h
